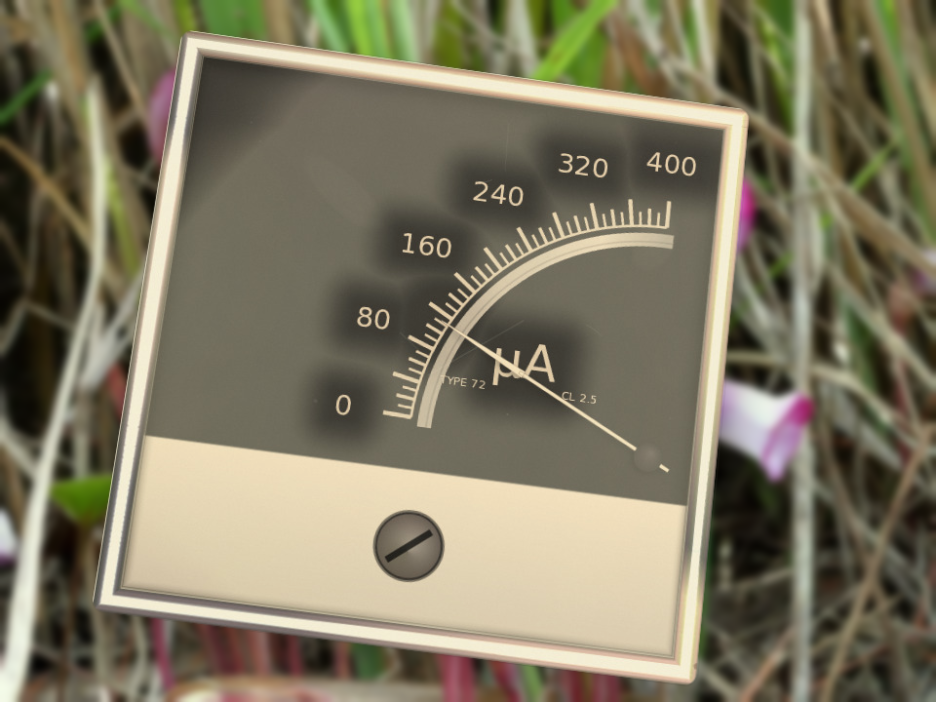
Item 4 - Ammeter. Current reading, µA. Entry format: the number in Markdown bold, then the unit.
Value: **110** µA
